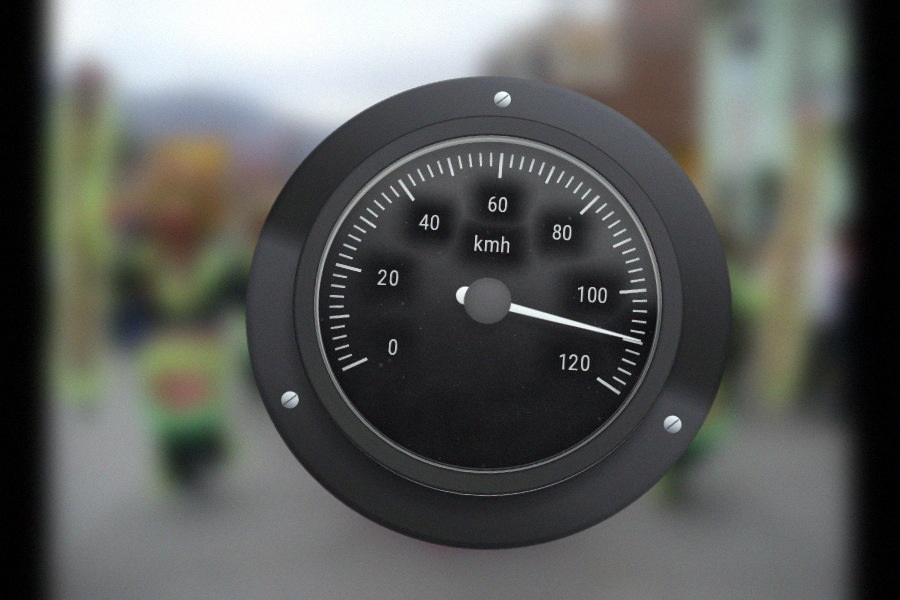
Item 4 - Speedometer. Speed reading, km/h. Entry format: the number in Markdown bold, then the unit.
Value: **110** km/h
